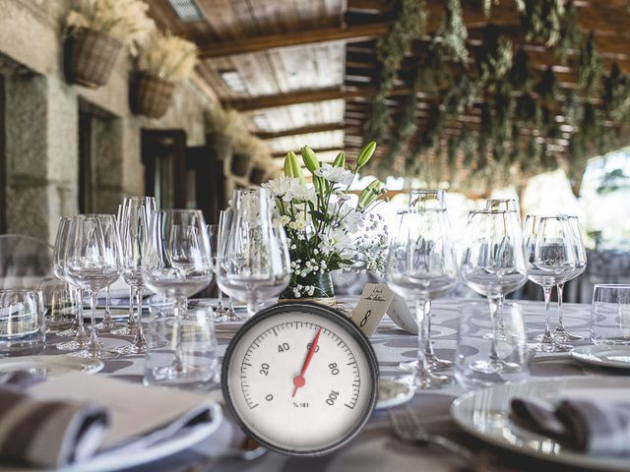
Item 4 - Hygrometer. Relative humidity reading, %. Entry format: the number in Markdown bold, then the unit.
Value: **60** %
